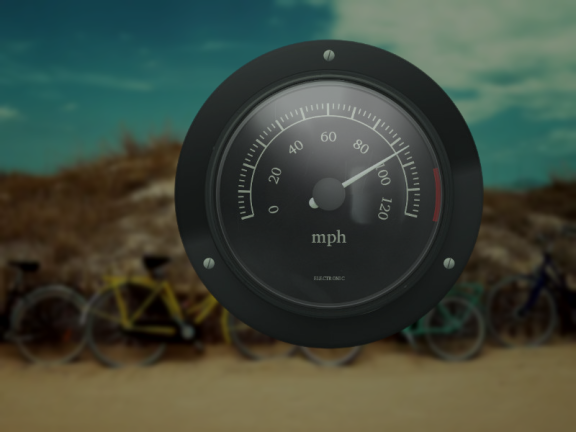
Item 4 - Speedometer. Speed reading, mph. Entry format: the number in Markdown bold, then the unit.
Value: **94** mph
